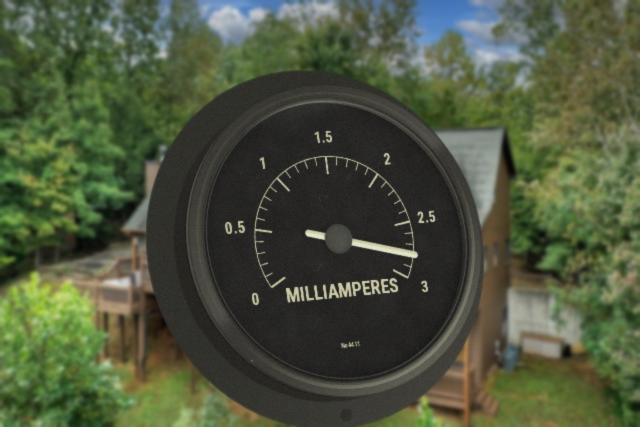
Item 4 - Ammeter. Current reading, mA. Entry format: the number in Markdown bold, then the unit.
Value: **2.8** mA
